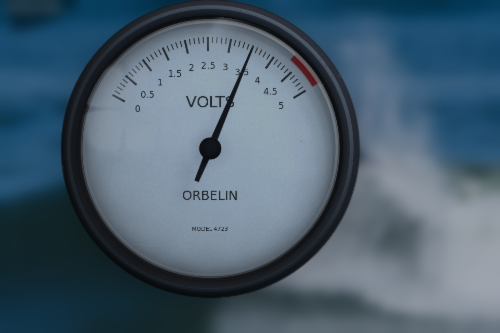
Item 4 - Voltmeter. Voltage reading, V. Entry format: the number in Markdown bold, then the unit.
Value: **3.5** V
